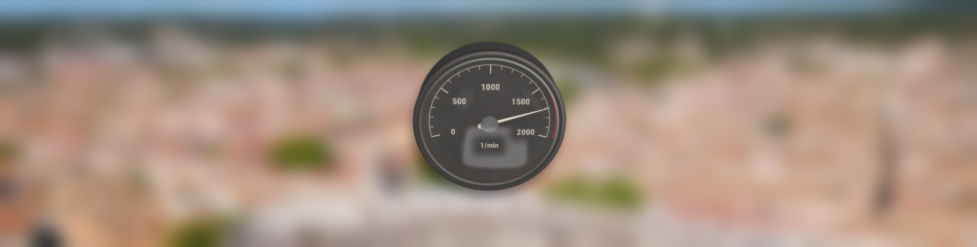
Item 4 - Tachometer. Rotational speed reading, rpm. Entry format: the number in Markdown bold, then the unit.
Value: **1700** rpm
